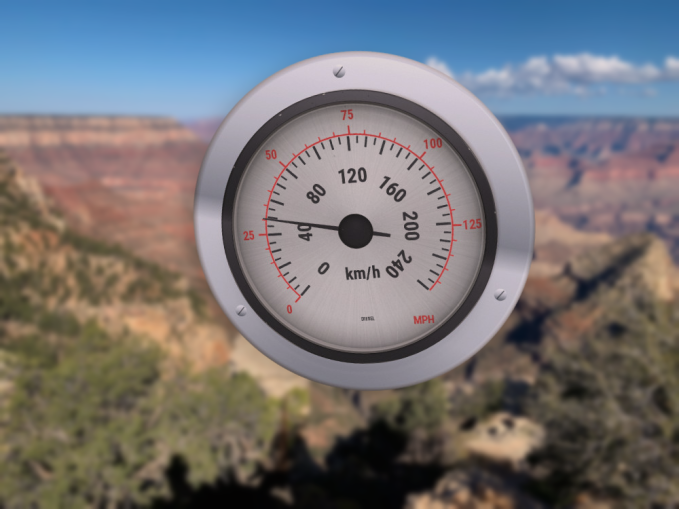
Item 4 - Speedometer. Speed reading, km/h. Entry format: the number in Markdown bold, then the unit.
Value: **50** km/h
